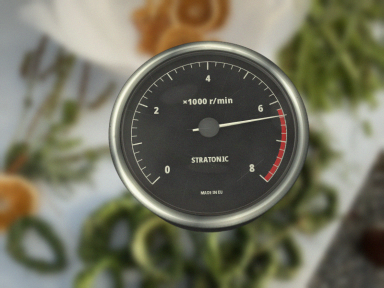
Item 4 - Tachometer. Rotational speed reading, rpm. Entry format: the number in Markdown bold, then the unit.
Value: **6400** rpm
